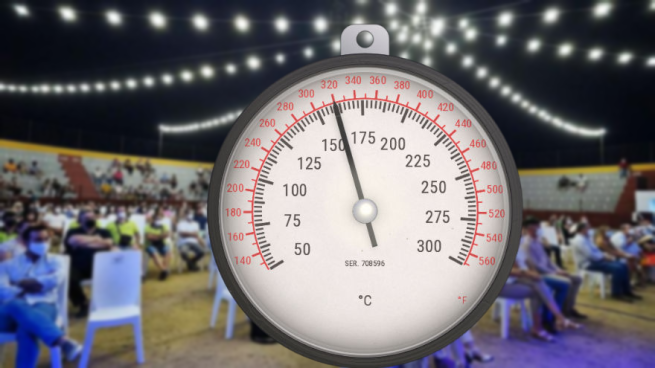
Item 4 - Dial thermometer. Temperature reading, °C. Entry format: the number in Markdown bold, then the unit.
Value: **160** °C
